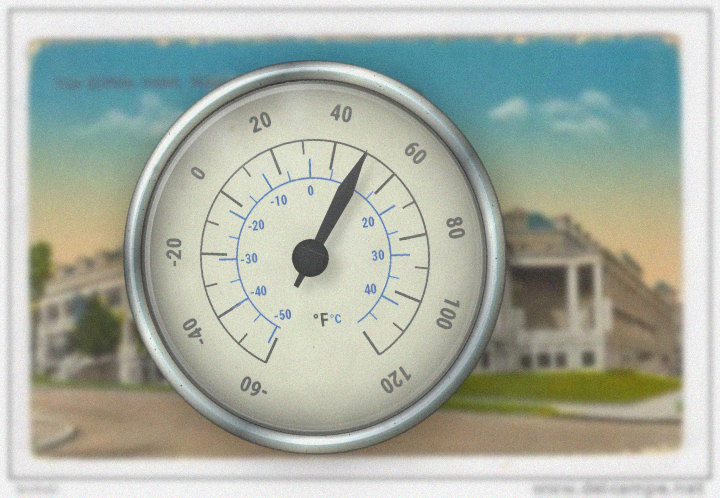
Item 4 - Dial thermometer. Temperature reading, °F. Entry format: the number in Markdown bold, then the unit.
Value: **50** °F
